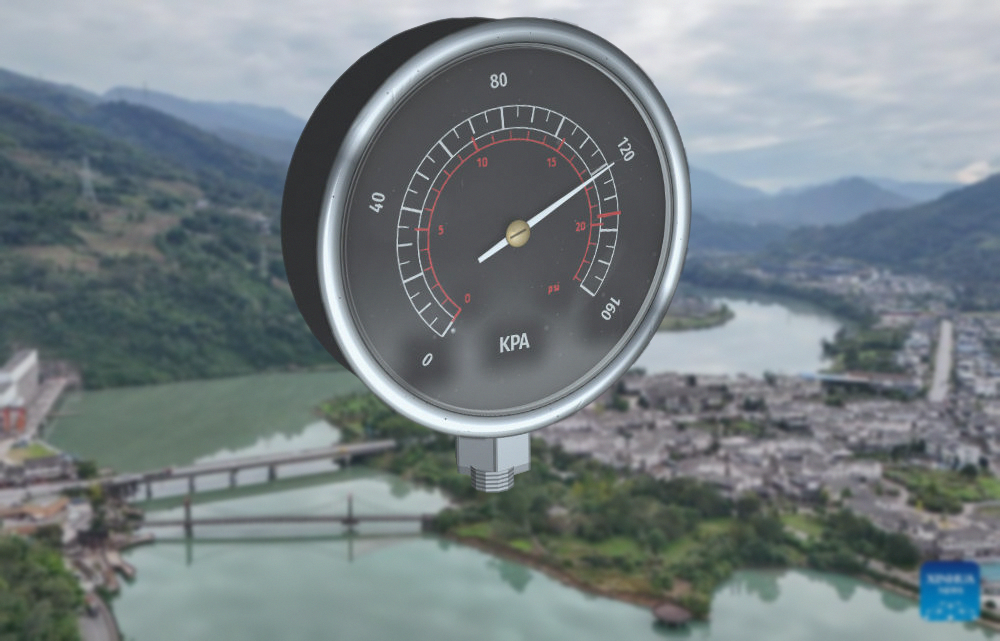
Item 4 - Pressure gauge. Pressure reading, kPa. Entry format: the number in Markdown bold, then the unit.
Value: **120** kPa
